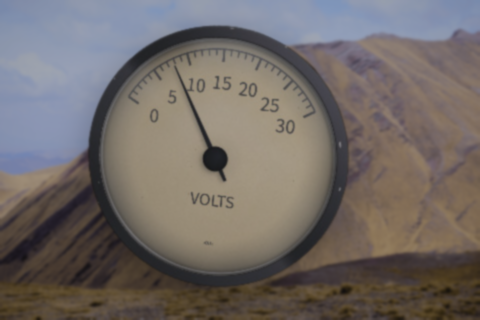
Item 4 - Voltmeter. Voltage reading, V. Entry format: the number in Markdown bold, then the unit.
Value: **8** V
